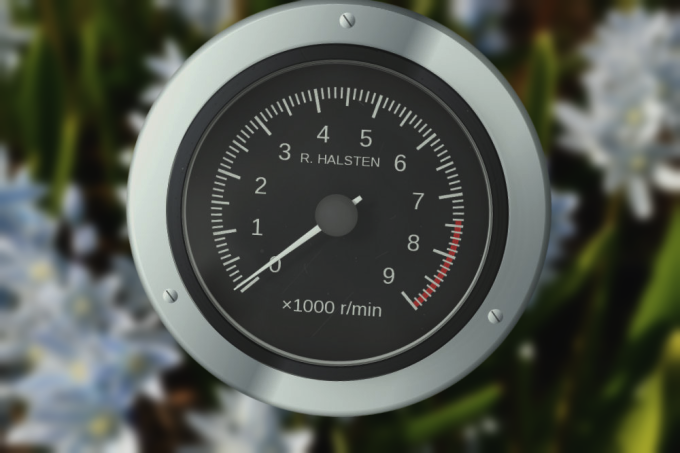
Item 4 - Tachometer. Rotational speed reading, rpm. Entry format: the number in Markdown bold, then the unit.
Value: **100** rpm
